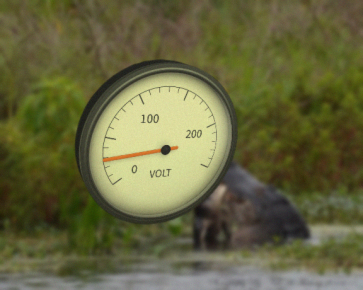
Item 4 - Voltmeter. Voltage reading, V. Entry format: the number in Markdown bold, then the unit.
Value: **30** V
